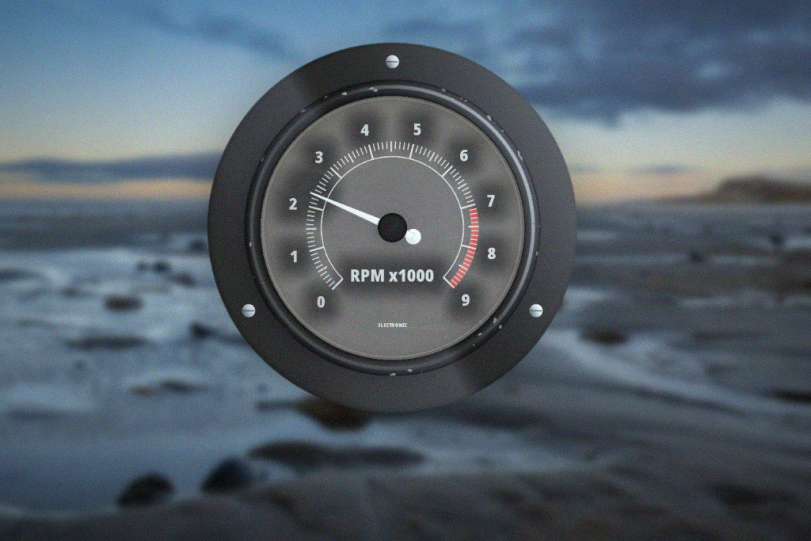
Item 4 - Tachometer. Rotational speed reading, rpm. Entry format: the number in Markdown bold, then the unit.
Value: **2300** rpm
